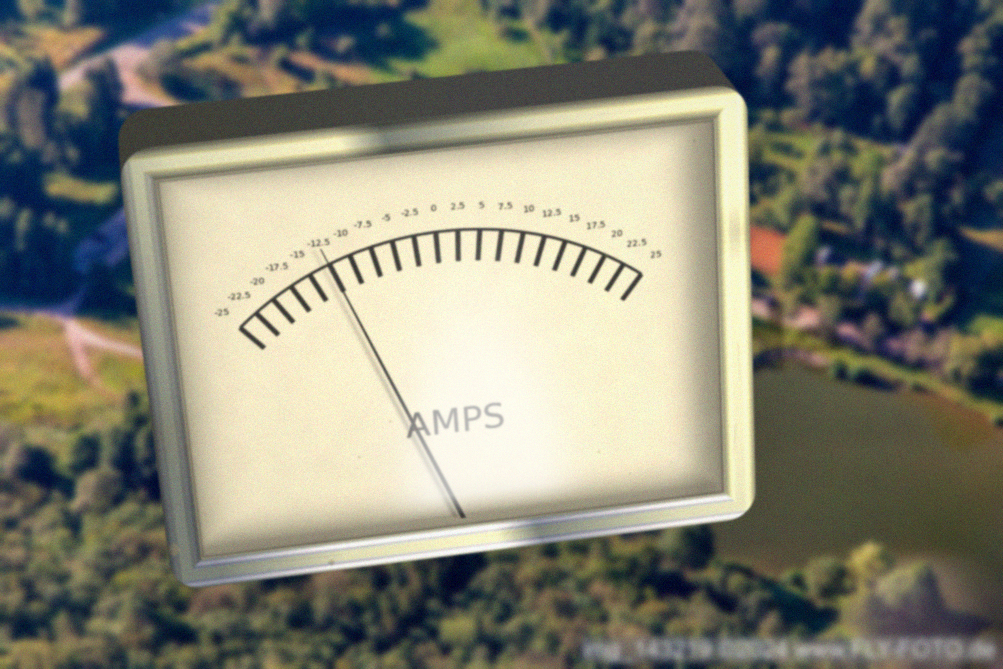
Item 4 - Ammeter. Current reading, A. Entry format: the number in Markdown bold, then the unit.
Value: **-12.5** A
